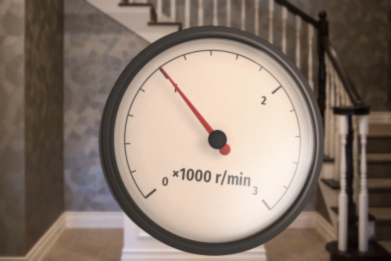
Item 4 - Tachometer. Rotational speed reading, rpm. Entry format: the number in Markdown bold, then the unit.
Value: **1000** rpm
